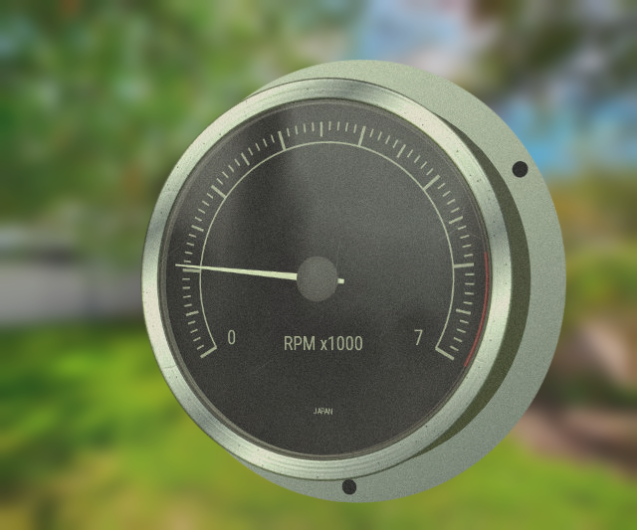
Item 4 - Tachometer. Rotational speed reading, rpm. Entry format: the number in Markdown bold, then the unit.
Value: **1050** rpm
